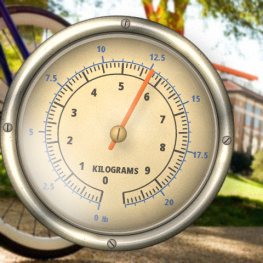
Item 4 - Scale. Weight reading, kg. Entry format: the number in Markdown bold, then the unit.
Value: **5.7** kg
